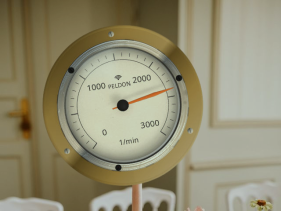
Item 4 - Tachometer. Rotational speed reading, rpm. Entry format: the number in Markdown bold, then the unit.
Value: **2400** rpm
